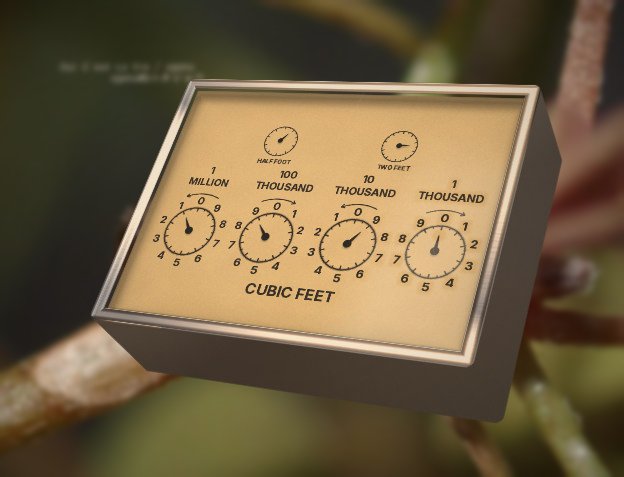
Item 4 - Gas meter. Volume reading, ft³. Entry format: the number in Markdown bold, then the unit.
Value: **89000** ft³
